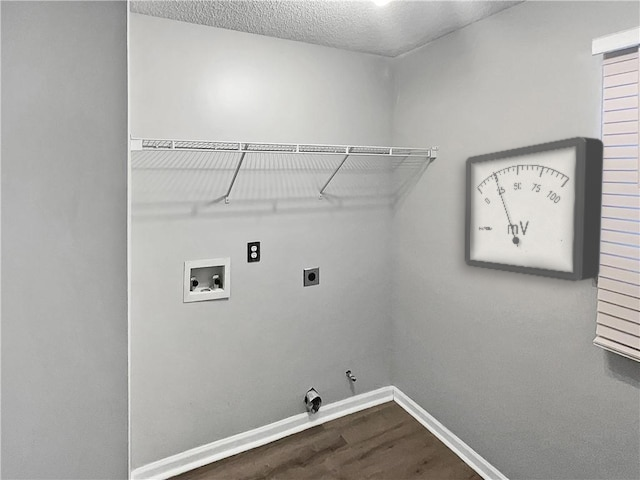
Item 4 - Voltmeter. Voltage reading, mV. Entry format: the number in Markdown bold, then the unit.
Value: **25** mV
